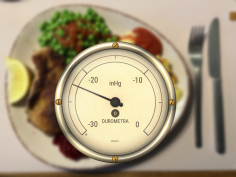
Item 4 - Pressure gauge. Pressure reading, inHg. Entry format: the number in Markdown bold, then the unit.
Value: **-22.5** inHg
